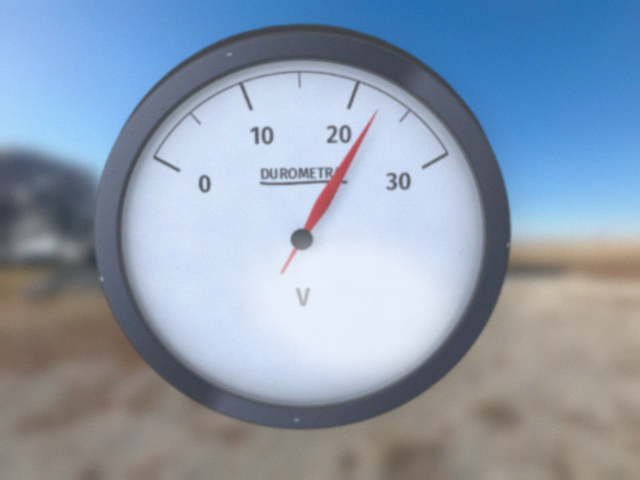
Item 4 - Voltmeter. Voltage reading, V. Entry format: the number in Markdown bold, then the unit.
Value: **22.5** V
